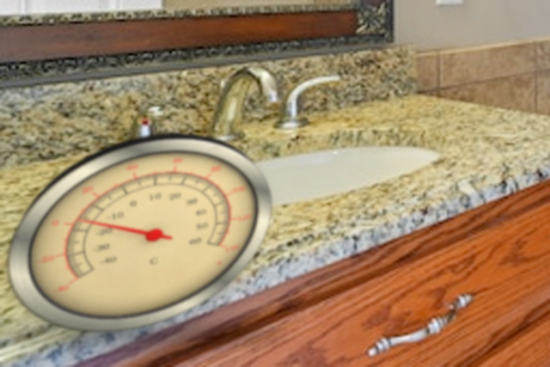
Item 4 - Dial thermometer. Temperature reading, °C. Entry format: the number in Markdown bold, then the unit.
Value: **-15** °C
